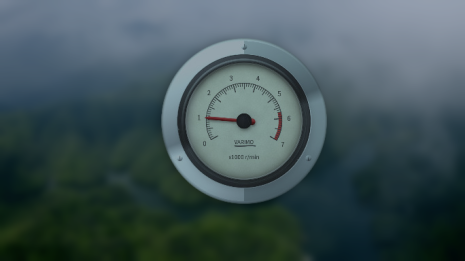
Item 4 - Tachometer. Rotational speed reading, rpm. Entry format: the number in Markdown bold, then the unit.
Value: **1000** rpm
